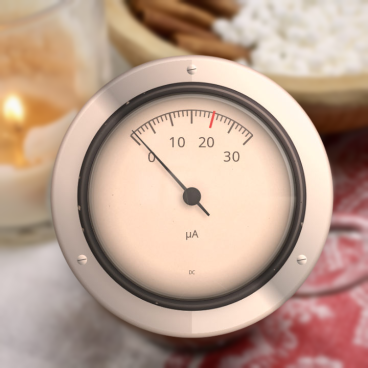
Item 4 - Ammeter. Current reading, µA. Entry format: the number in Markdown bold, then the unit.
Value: **1** µA
